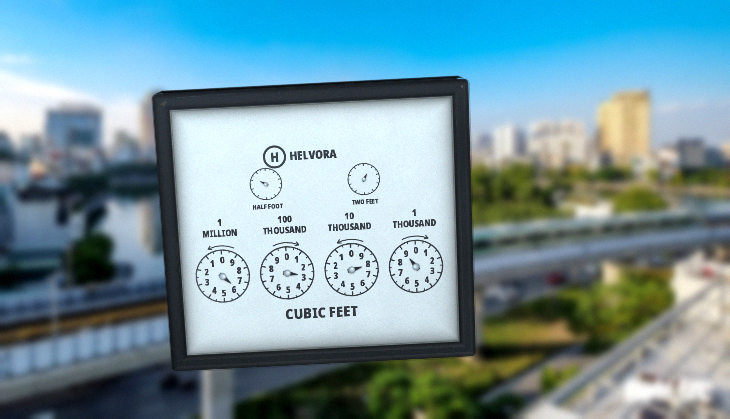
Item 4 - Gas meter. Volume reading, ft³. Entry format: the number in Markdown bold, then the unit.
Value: **627900** ft³
